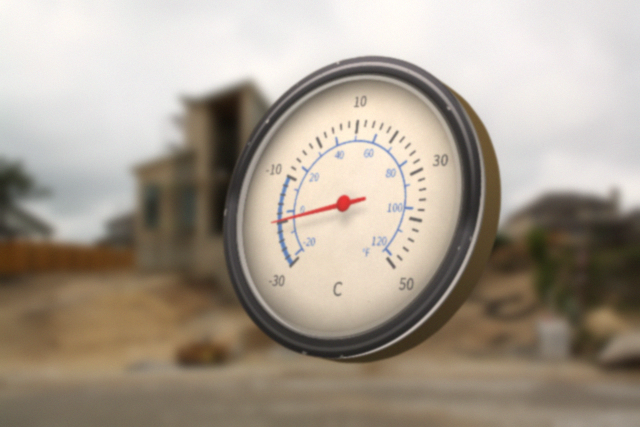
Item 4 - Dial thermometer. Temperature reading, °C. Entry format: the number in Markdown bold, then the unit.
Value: **-20** °C
